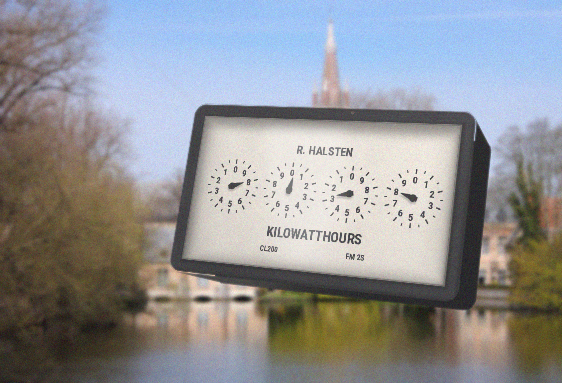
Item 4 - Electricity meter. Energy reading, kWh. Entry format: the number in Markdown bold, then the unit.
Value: **8028** kWh
